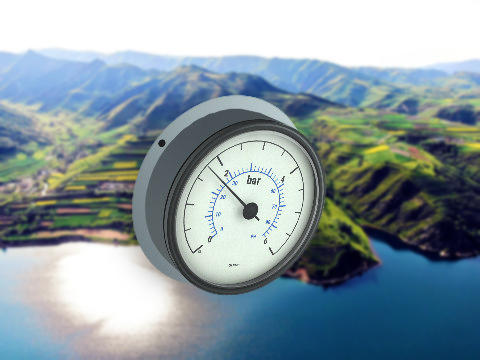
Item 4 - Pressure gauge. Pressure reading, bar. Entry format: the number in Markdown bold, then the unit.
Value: **1.75** bar
